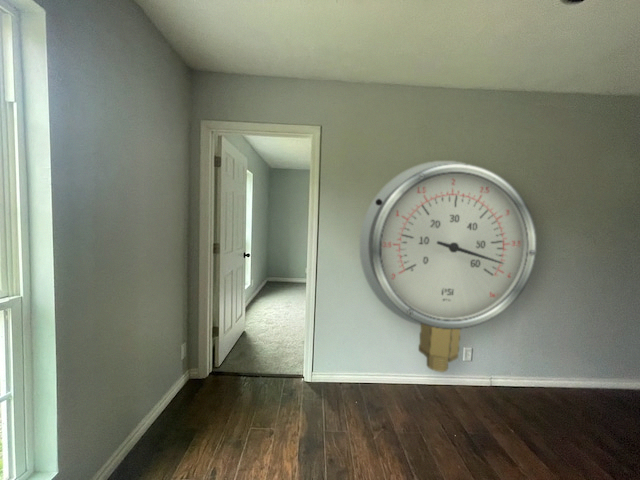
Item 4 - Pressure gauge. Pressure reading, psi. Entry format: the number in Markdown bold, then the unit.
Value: **56** psi
